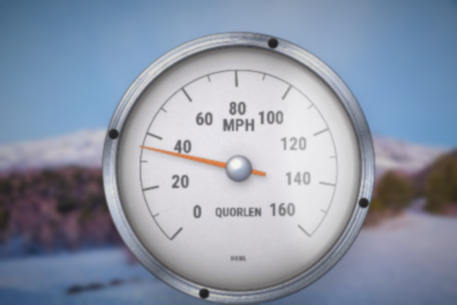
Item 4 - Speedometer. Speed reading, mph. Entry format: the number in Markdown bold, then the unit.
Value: **35** mph
